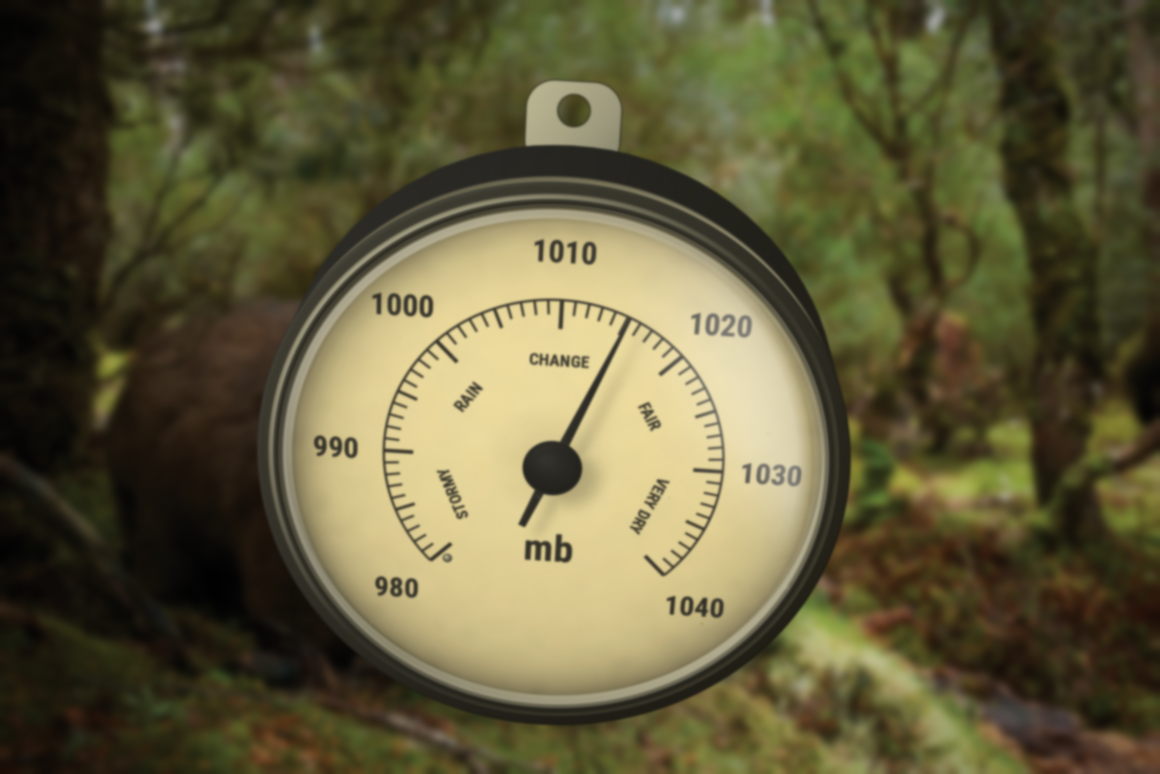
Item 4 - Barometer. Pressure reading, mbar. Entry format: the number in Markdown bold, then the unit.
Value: **1015** mbar
